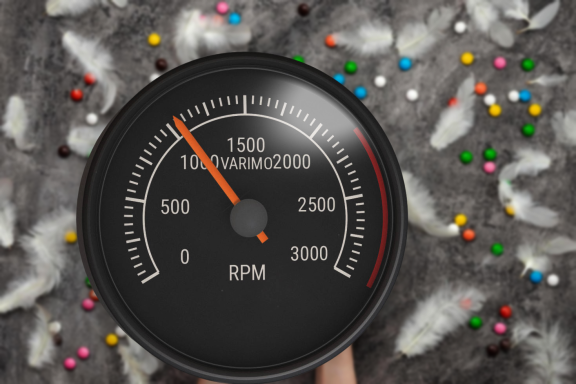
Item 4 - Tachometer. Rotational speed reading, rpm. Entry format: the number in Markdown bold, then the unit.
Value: **1050** rpm
